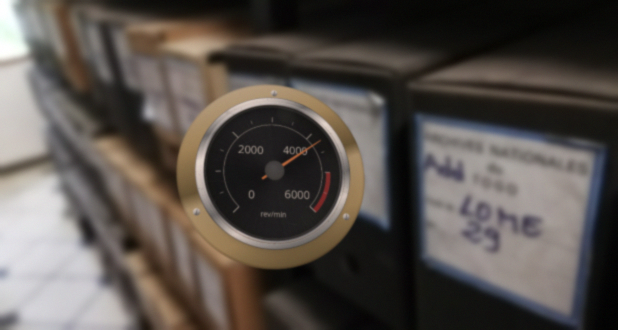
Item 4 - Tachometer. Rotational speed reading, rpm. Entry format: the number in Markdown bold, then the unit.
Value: **4250** rpm
